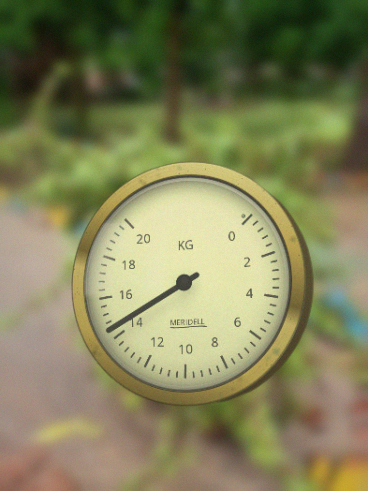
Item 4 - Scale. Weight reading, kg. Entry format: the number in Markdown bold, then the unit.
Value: **14.4** kg
